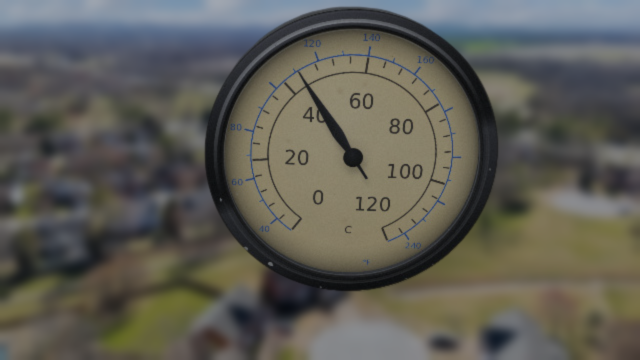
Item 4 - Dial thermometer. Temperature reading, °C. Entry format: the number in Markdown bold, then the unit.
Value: **44** °C
